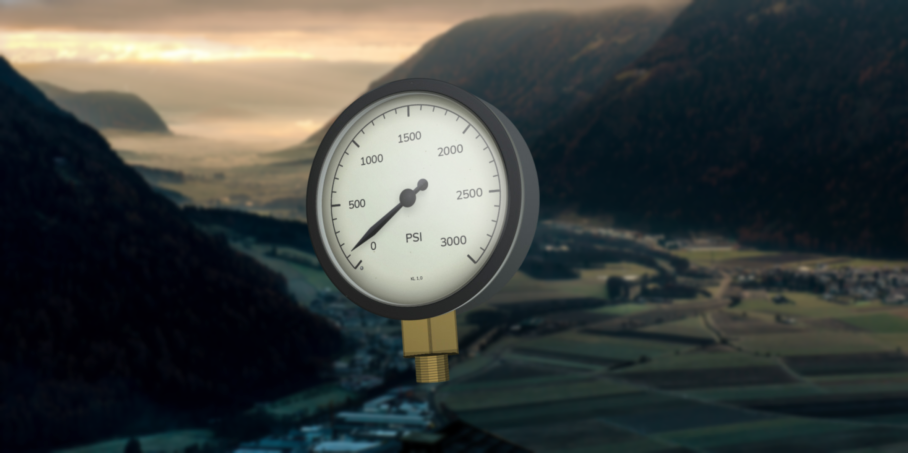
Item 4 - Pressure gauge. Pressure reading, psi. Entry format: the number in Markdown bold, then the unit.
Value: **100** psi
